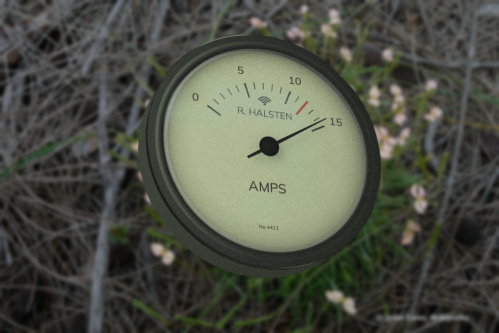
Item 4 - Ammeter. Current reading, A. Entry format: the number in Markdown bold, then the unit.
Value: **14.5** A
